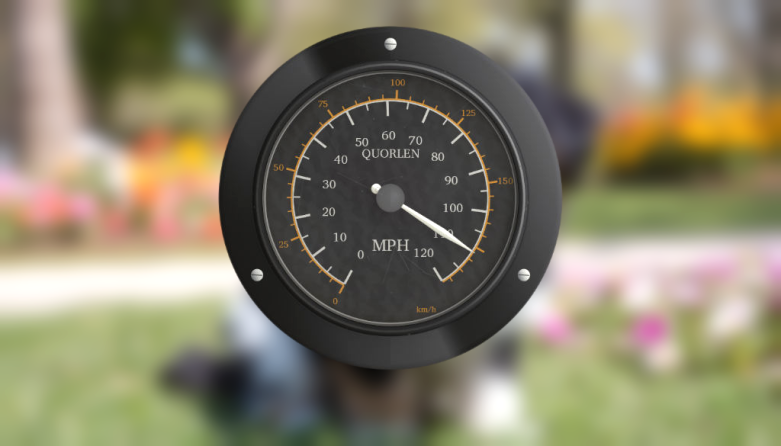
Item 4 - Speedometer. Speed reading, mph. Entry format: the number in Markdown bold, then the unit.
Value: **110** mph
